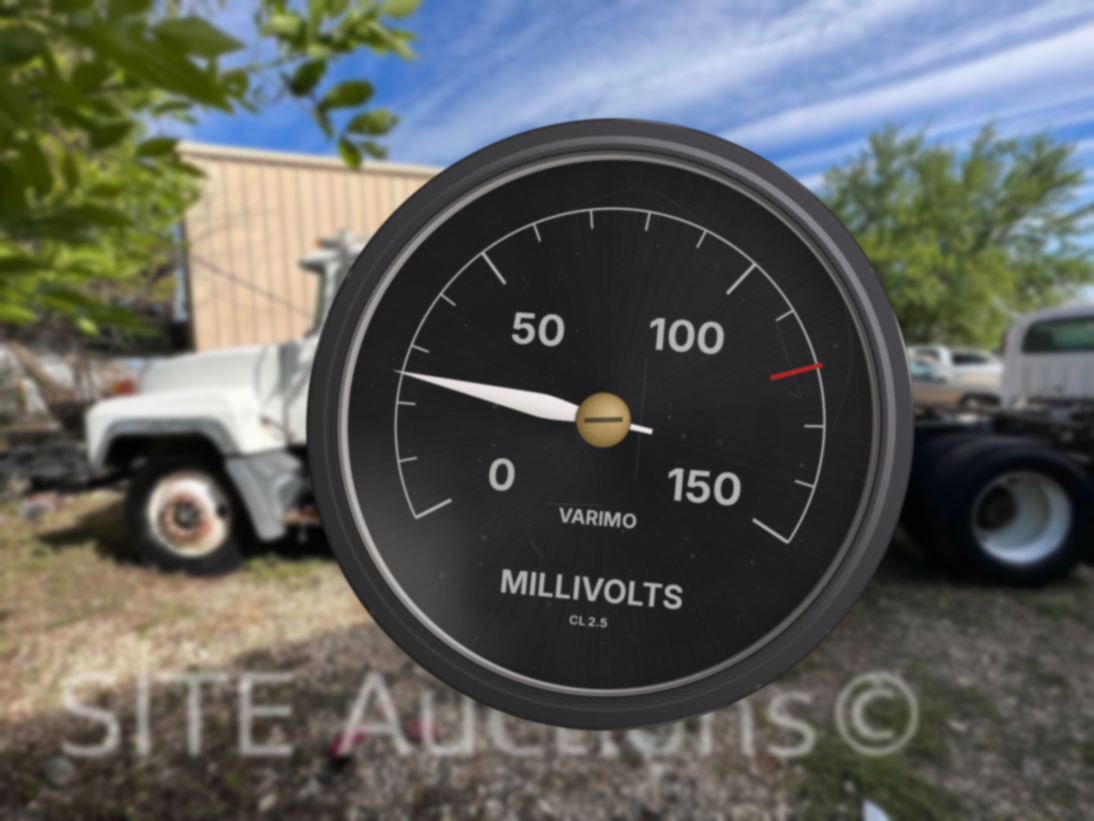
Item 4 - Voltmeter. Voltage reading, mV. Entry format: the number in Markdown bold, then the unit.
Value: **25** mV
